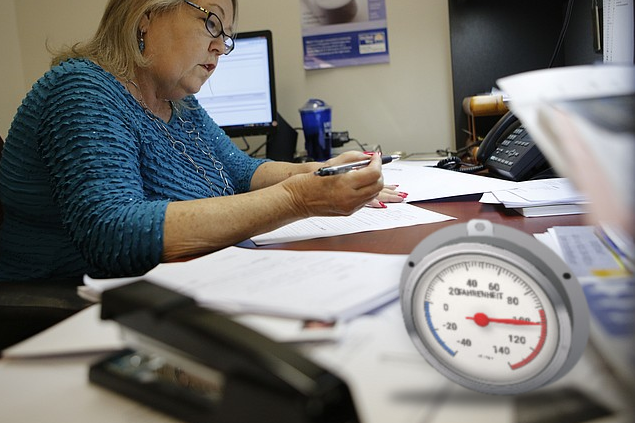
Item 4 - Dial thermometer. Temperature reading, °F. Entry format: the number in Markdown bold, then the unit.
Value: **100** °F
